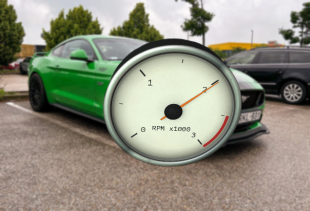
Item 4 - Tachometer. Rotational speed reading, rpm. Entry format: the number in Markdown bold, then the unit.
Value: **2000** rpm
